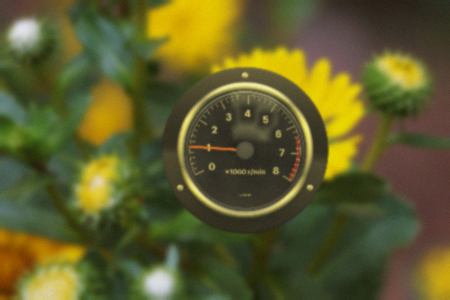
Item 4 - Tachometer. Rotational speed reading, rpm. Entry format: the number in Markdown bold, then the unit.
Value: **1000** rpm
